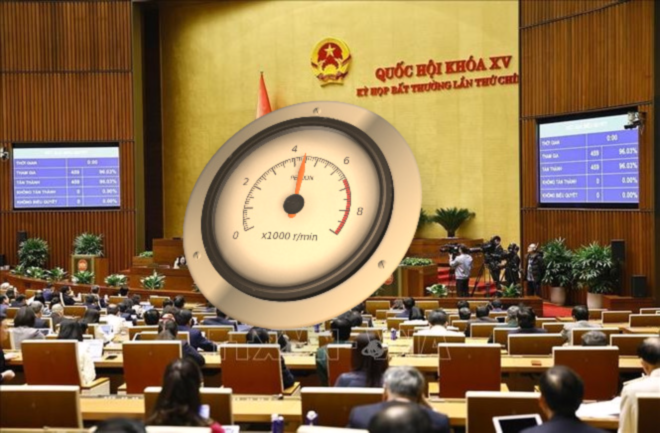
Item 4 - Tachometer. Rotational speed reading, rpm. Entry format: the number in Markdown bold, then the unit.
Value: **4500** rpm
